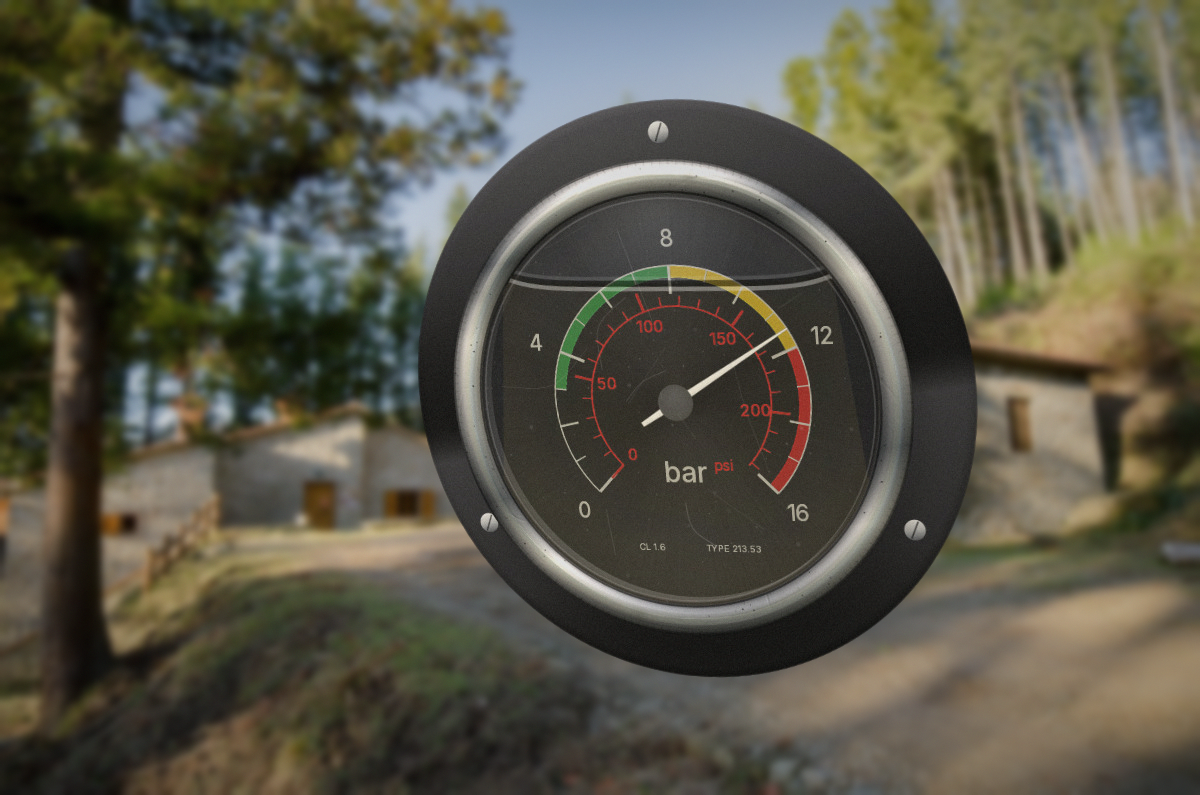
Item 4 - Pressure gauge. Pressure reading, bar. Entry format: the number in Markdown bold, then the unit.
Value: **11.5** bar
